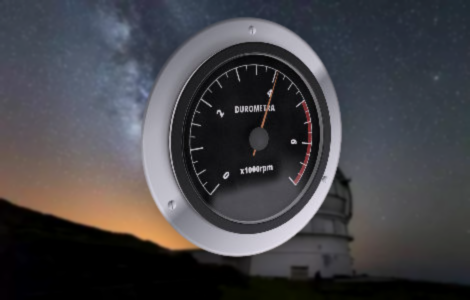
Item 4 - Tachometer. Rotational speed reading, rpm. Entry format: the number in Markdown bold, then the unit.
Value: **4000** rpm
